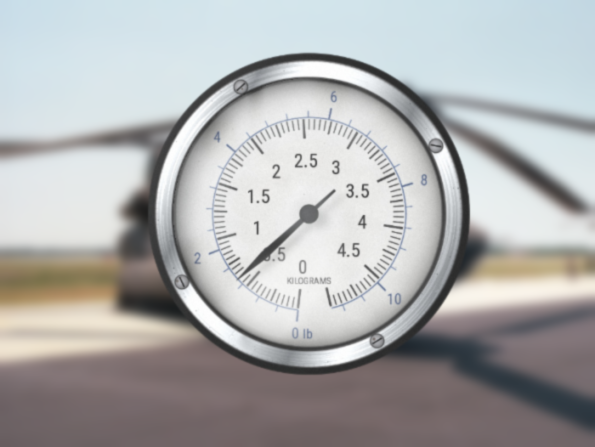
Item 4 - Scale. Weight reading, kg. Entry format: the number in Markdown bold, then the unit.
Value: **0.6** kg
